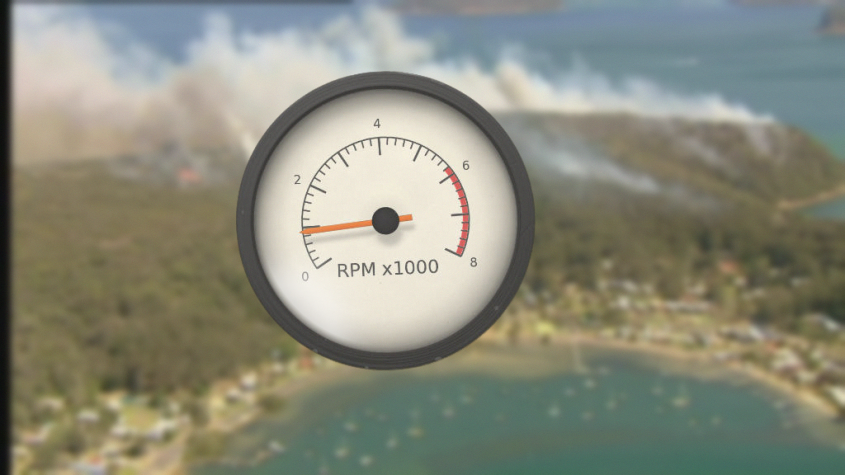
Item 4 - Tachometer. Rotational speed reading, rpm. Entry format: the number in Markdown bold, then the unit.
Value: **900** rpm
